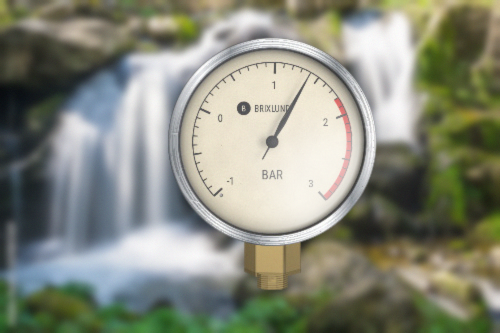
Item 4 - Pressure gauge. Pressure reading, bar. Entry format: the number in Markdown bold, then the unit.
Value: **1.4** bar
